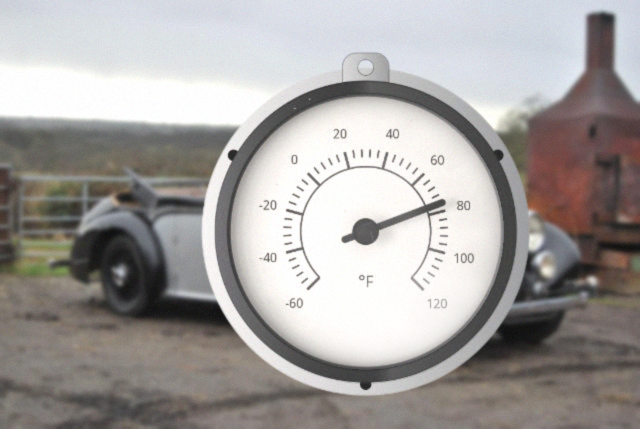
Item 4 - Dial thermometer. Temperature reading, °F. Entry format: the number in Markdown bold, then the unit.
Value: **76** °F
